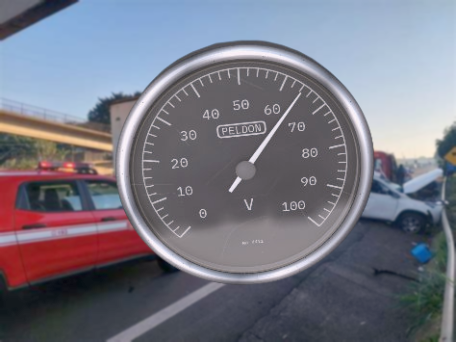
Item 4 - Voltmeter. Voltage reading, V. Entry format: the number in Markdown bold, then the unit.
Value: **64** V
